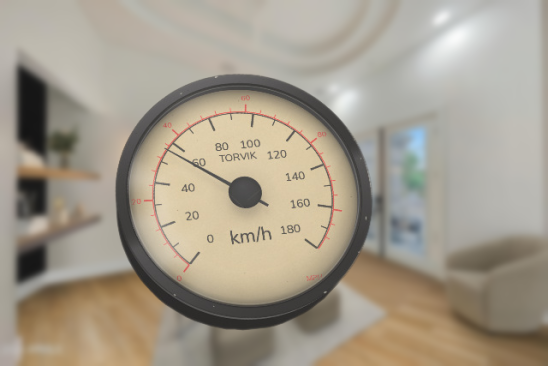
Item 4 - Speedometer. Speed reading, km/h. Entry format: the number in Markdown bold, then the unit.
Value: **55** km/h
